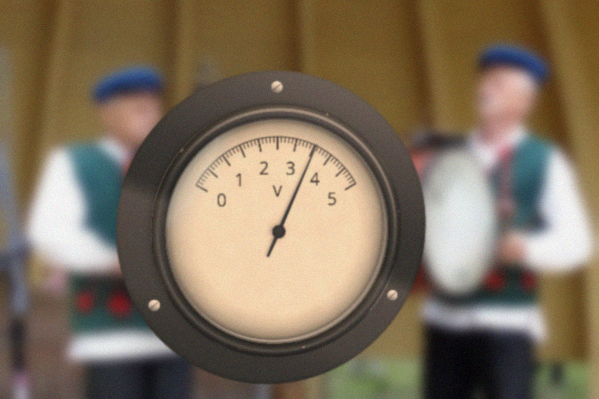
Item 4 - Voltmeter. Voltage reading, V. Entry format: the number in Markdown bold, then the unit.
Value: **3.5** V
